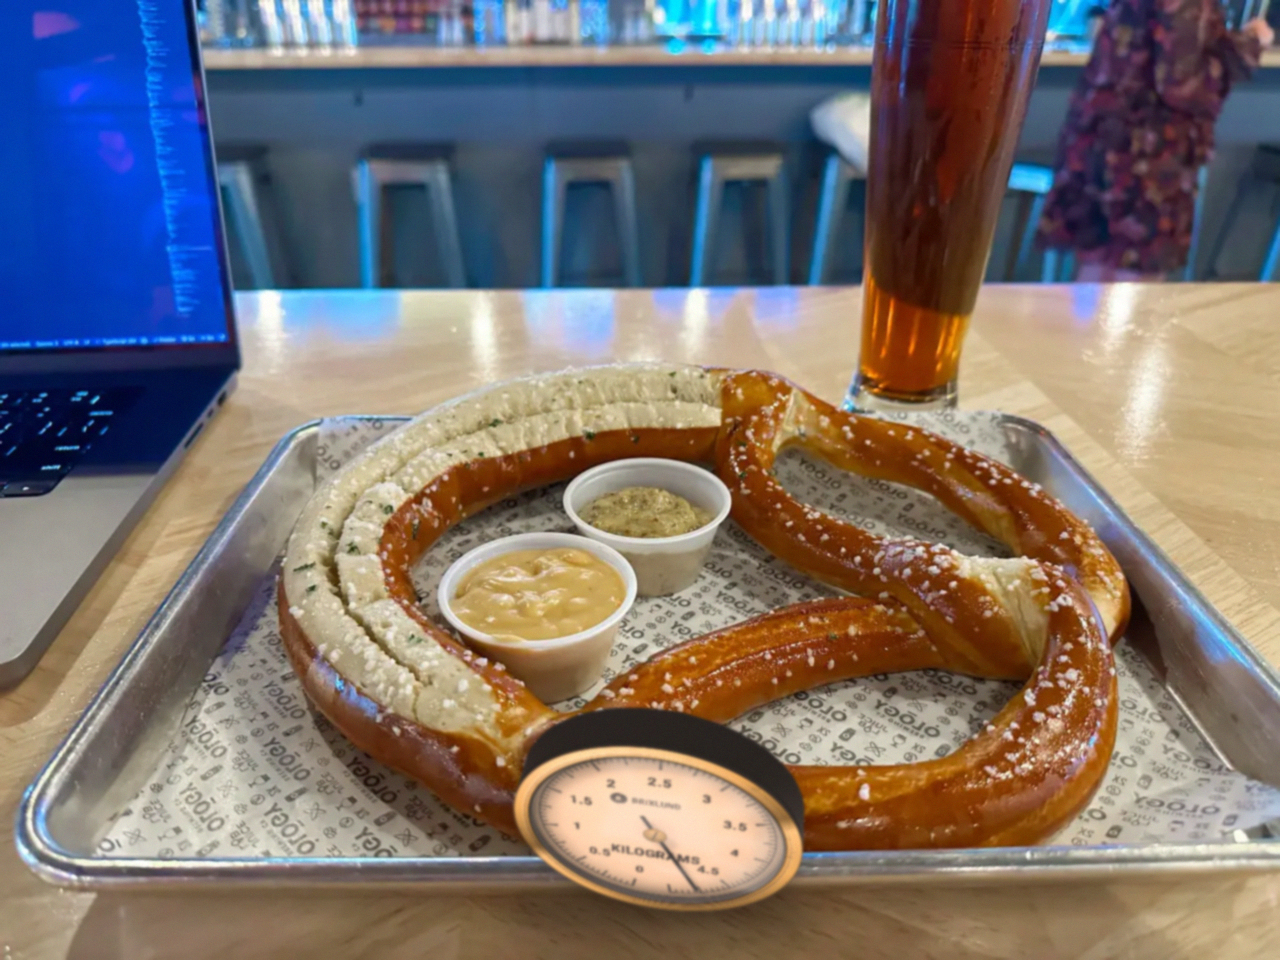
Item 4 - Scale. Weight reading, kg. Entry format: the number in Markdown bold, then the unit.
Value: **4.75** kg
